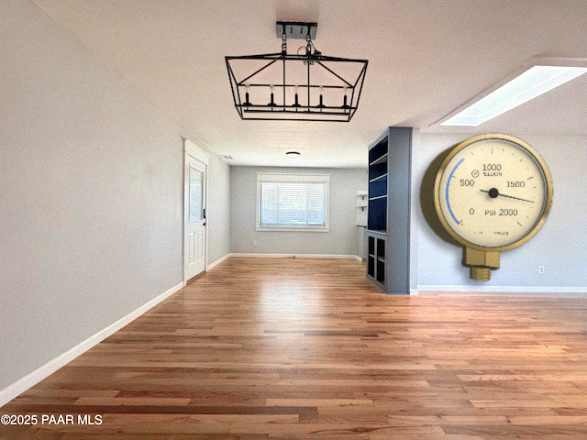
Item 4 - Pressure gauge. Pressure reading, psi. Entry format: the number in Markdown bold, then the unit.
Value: **1750** psi
